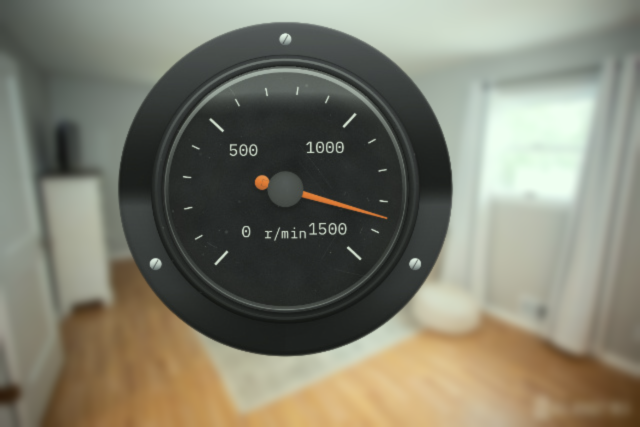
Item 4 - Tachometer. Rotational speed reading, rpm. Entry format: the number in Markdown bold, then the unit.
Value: **1350** rpm
